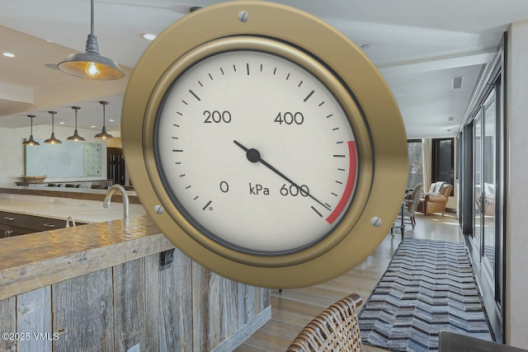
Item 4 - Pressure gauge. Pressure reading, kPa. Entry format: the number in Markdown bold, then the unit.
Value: **580** kPa
